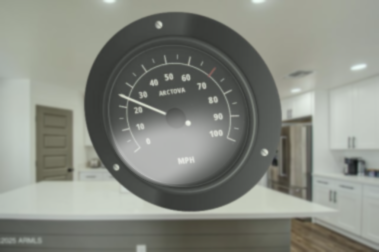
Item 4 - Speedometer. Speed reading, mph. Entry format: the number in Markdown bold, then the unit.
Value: **25** mph
